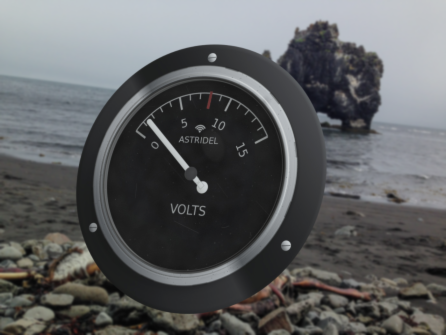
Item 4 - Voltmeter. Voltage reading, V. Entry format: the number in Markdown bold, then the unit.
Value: **1.5** V
